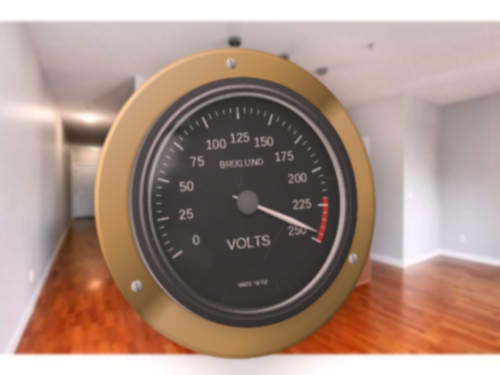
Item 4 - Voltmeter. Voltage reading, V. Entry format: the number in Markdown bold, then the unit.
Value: **245** V
